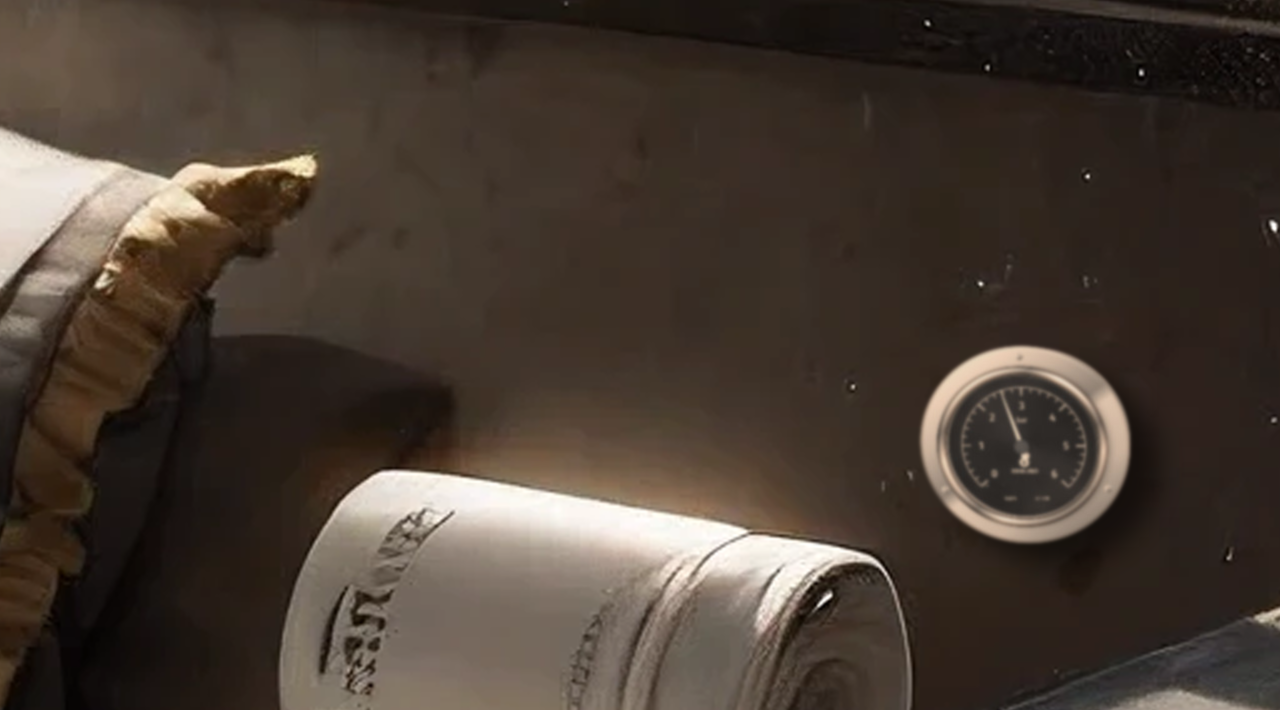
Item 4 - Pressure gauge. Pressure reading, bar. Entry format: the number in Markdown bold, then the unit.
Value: **2.6** bar
